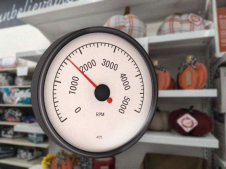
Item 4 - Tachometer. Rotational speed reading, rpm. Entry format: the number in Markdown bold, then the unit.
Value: **1600** rpm
